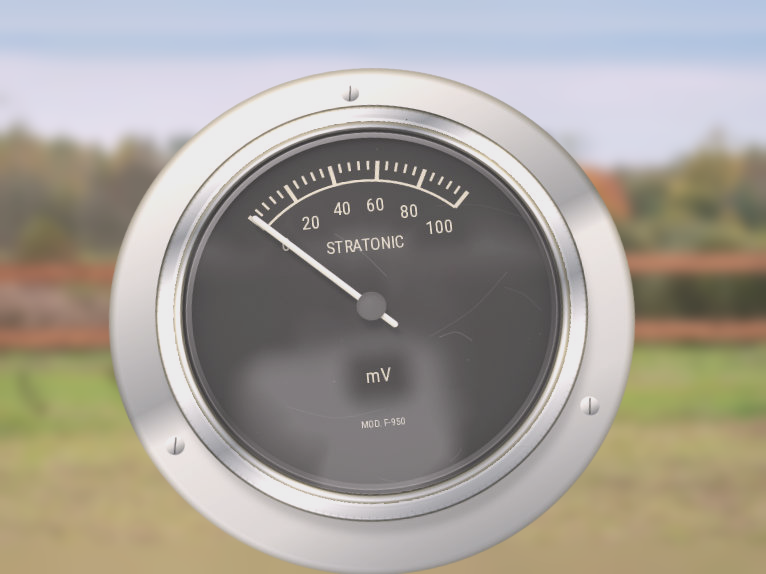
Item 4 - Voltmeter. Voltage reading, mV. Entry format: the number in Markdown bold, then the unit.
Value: **0** mV
